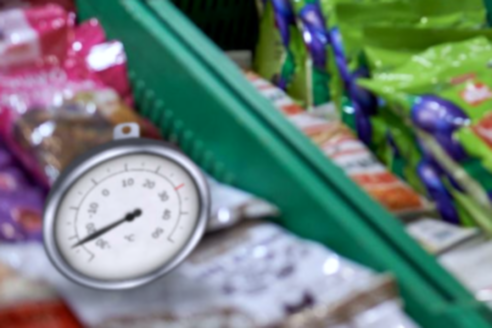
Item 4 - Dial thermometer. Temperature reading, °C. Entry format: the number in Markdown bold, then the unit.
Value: **-22.5** °C
